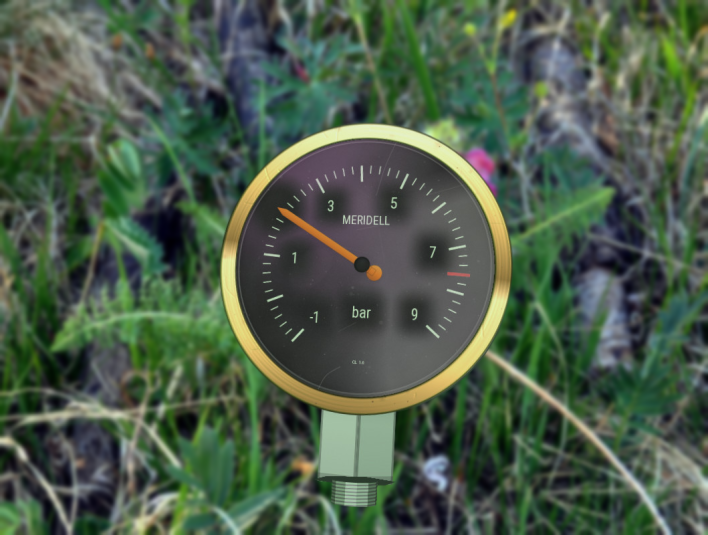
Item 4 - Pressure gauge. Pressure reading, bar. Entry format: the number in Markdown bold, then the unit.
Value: **2** bar
